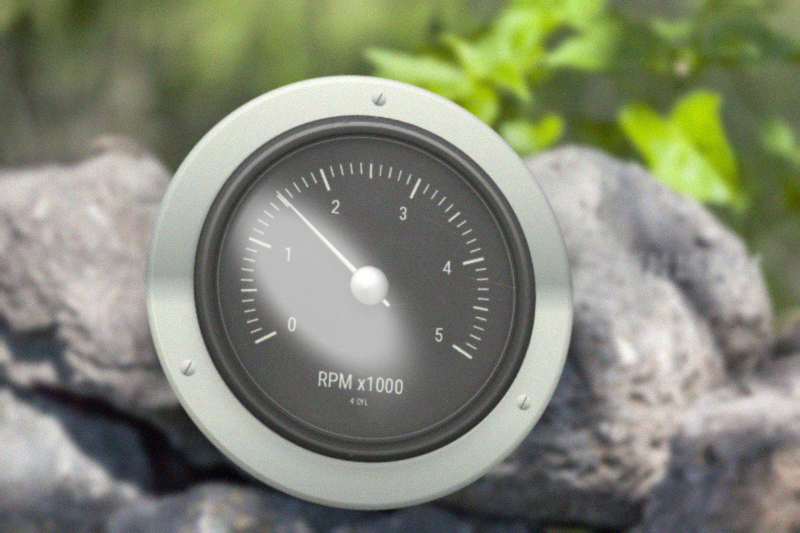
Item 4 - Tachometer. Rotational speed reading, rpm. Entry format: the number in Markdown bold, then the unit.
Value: **1500** rpm
